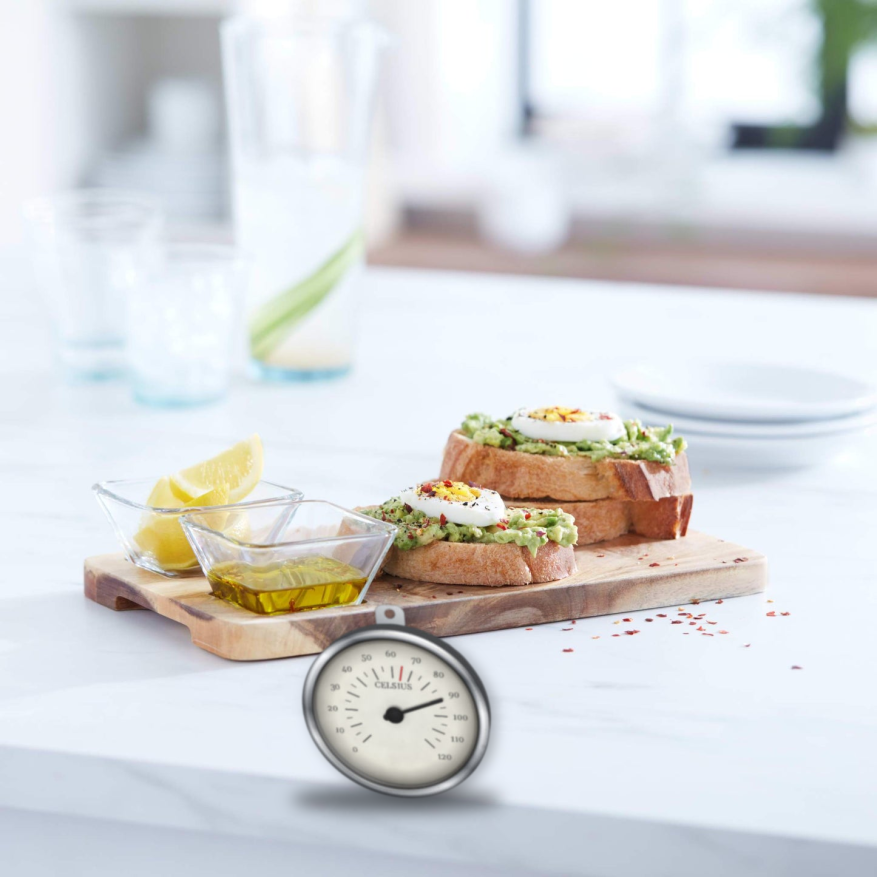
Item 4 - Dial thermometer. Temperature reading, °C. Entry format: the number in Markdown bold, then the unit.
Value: **90** °C
